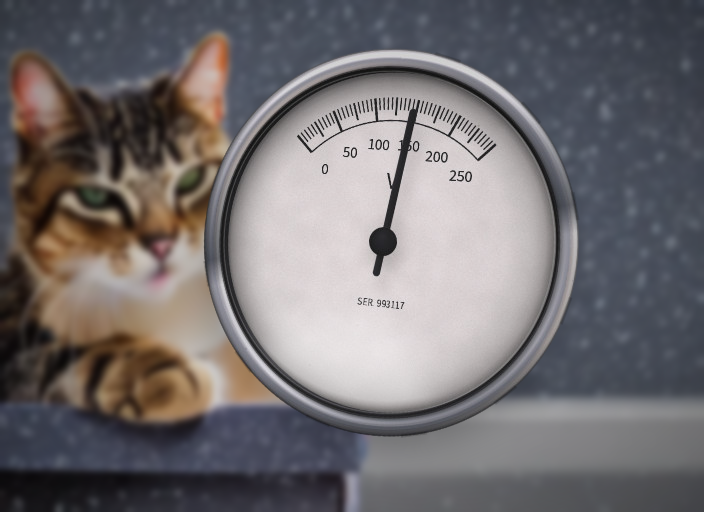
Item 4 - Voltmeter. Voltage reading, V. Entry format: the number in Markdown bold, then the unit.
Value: **150** V
